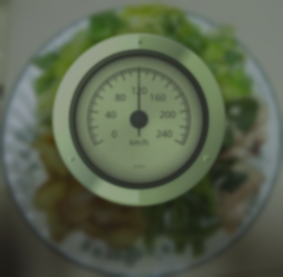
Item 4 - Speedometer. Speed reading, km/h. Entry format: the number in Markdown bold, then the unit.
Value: **120** km/h
